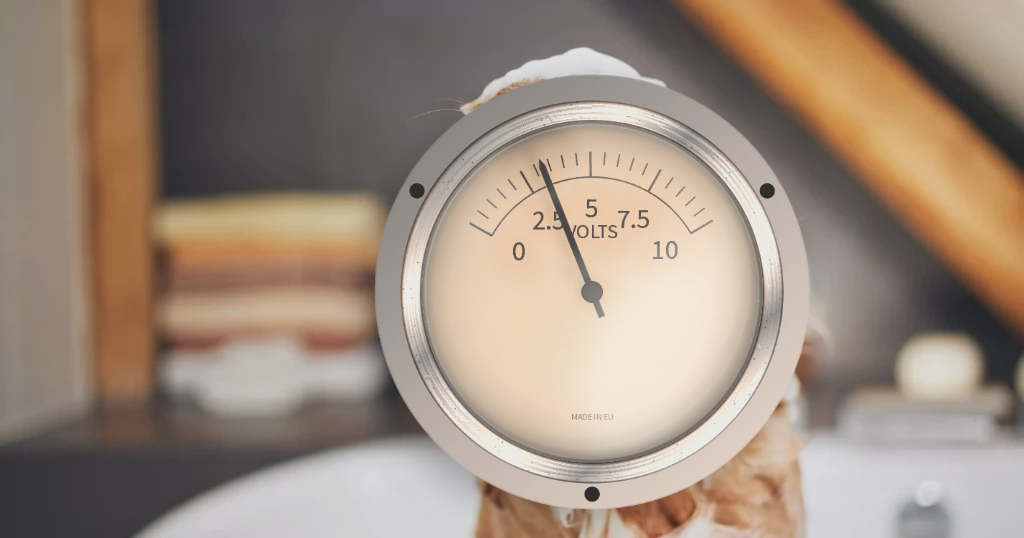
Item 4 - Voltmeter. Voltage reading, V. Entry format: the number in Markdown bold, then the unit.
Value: **3.25** V
